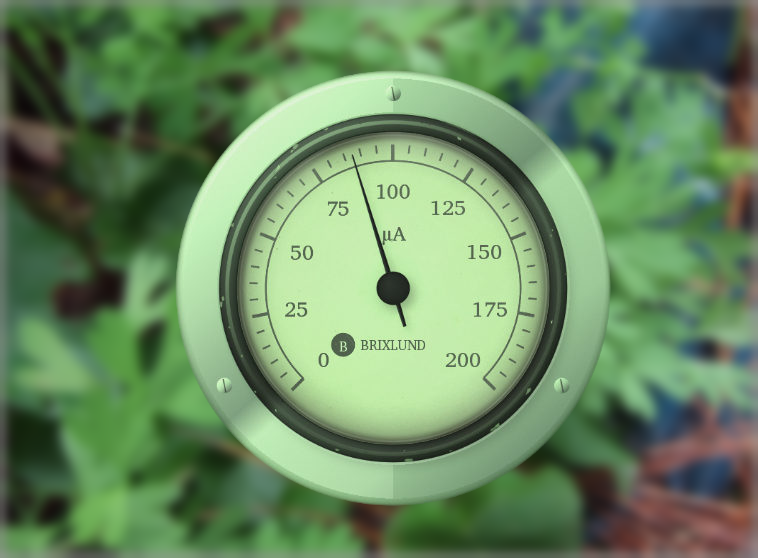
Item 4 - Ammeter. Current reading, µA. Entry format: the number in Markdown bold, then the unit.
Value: **87.5** µA
